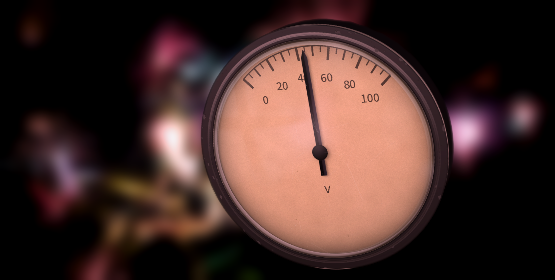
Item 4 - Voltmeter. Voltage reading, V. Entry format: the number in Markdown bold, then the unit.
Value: **45** V
